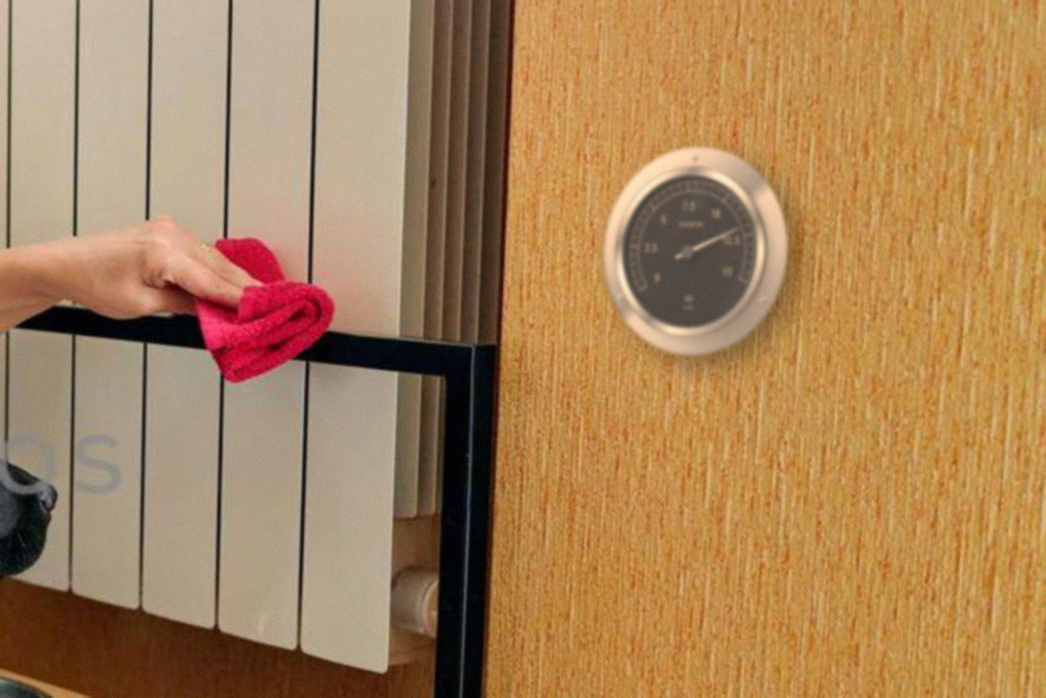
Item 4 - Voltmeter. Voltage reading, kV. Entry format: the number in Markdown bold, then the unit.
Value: **12** kV
